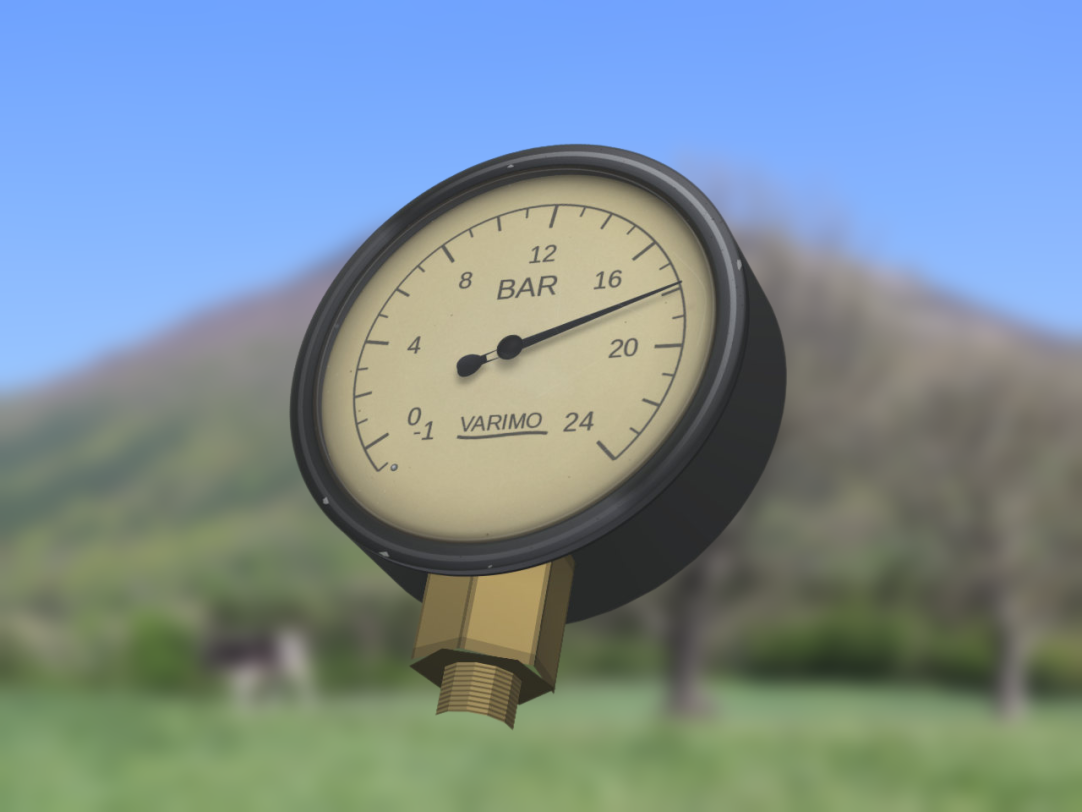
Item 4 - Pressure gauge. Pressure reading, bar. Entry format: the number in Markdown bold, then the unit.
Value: **18** bar
